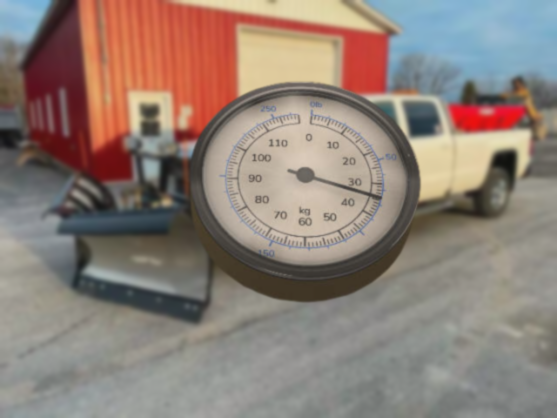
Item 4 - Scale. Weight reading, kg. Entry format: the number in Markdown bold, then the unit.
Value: **35** kg
